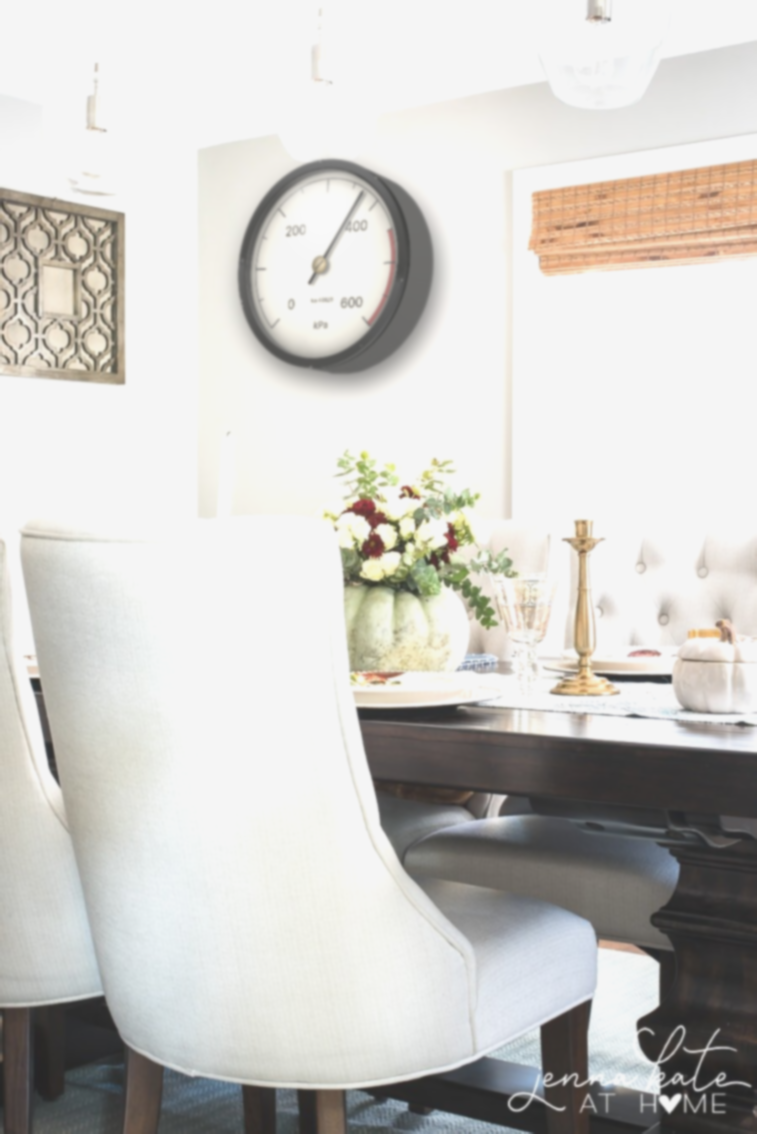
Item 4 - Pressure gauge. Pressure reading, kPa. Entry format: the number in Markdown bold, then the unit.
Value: **375** kPa
